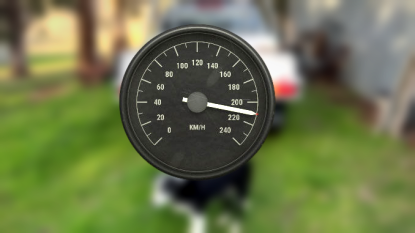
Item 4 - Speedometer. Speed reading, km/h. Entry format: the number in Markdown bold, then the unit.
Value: **210** km/h
